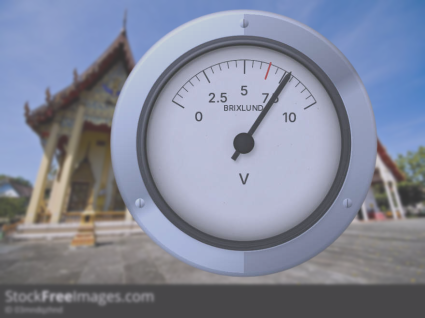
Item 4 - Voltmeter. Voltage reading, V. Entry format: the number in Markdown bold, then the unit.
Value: **7.75** V
